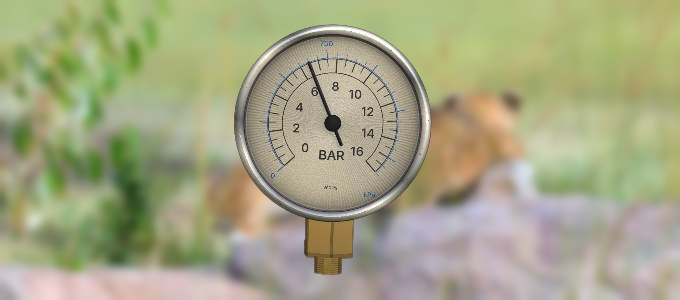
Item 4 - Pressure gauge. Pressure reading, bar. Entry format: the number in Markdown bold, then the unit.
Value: **6.5** bar
